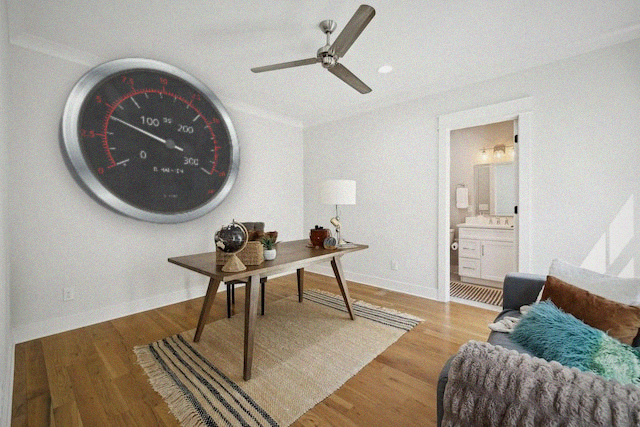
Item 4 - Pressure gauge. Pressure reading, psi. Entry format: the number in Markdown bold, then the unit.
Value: **60** psi
